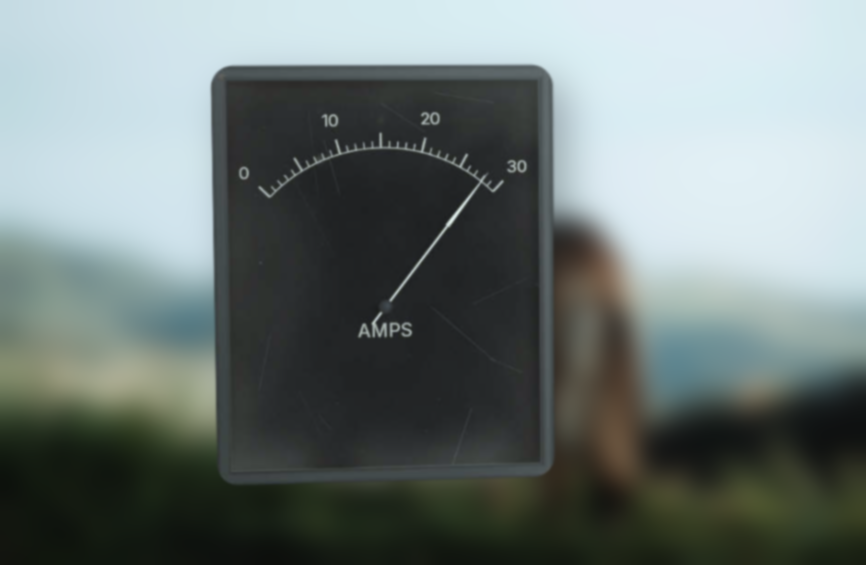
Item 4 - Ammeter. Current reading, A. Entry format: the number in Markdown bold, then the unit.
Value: **28** A
